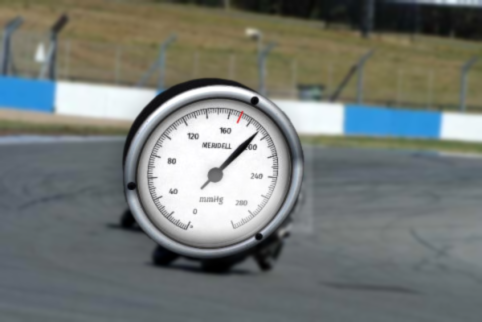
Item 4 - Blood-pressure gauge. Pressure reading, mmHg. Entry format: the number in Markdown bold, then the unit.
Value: **190** mmHg
